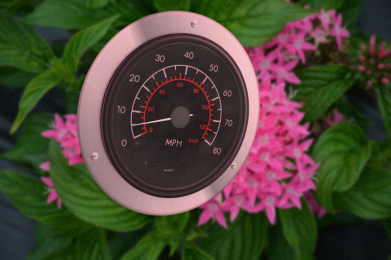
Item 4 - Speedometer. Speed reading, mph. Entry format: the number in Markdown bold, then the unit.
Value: **5** mph
